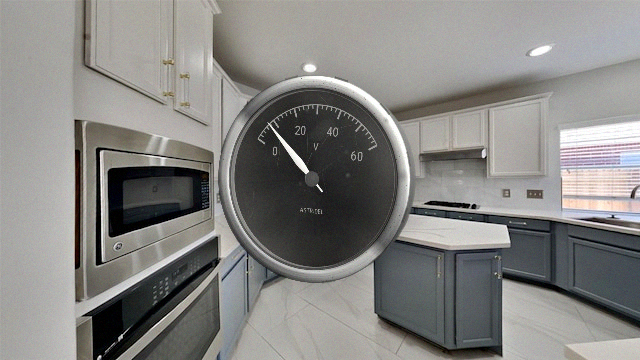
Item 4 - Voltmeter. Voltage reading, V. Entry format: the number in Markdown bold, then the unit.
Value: **8** V
